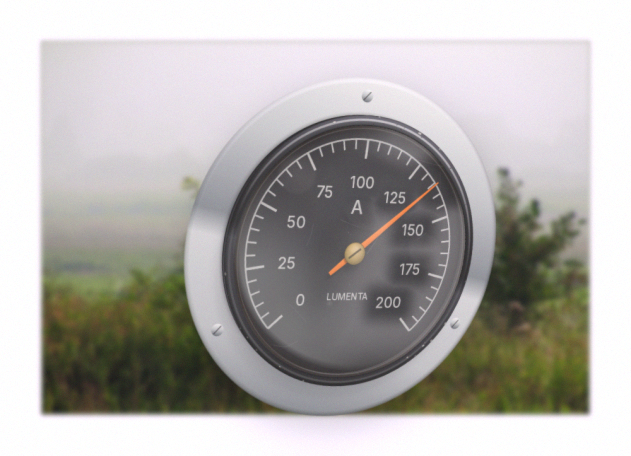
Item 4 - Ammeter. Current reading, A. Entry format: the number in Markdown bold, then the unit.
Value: **135** A
